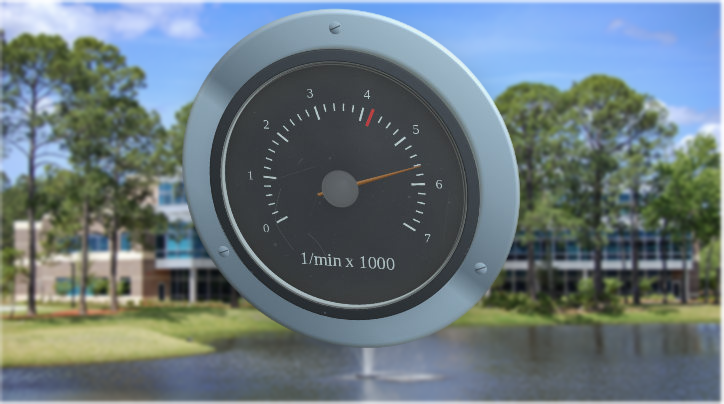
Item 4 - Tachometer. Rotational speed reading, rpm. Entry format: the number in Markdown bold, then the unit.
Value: **5600** rpm
